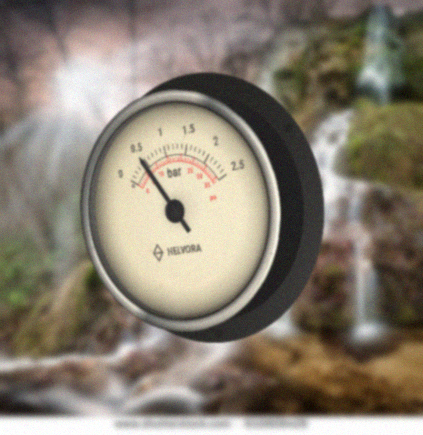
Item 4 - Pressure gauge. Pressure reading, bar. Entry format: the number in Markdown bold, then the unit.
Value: **0.5** bar
